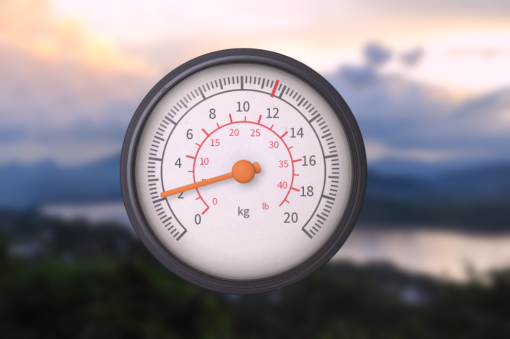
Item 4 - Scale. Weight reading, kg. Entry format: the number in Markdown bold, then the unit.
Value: **2.2** kg
